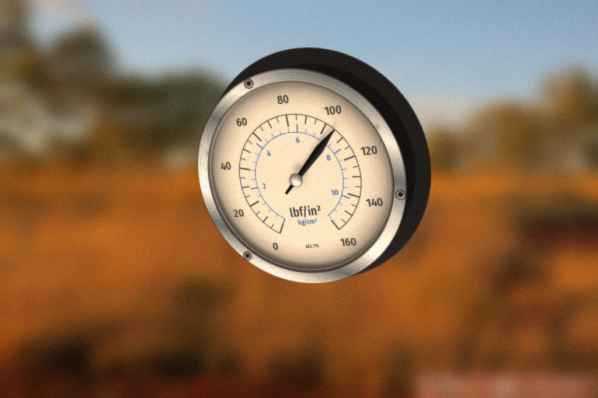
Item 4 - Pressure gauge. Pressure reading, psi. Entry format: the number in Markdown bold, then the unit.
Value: **105** psi
